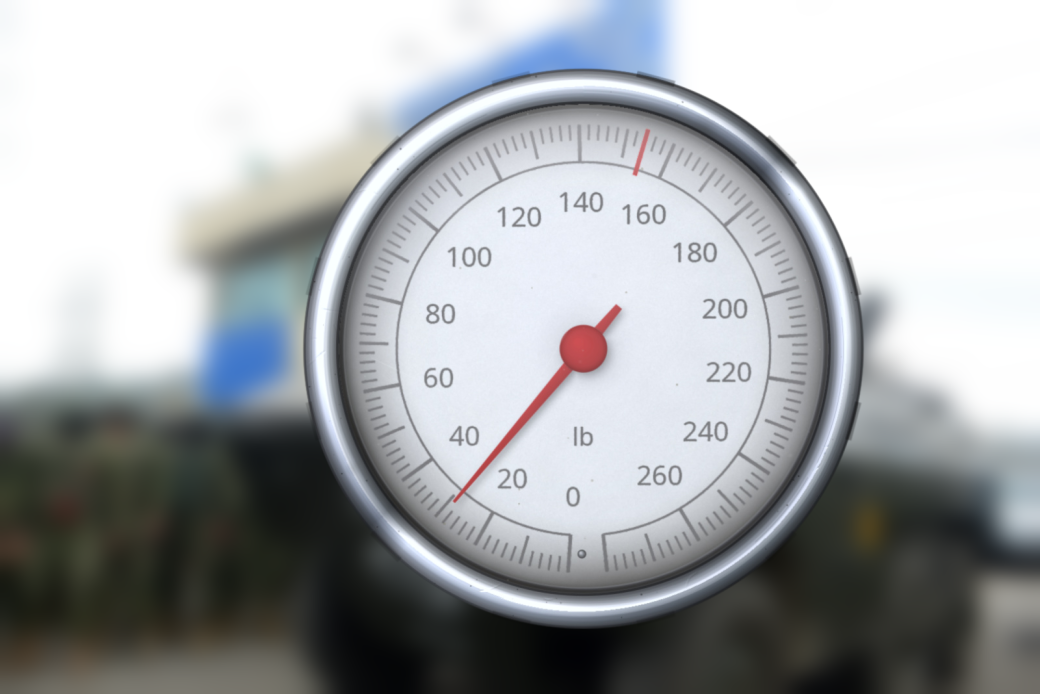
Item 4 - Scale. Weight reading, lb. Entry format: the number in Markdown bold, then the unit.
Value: **29** lb
